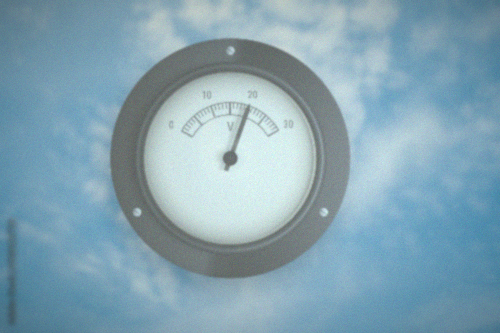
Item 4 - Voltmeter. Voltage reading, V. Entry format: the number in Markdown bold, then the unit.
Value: **20** V
